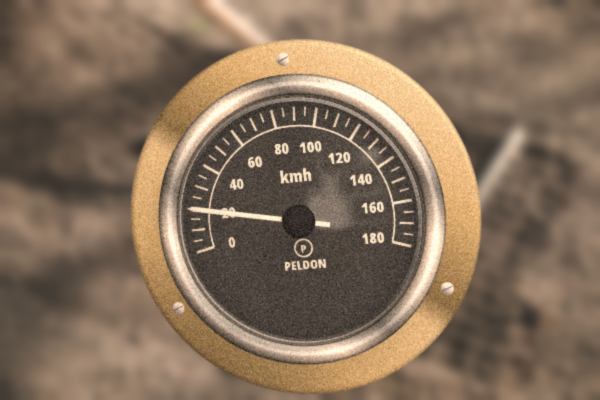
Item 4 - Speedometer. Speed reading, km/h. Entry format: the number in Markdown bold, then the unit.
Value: **20** km/h
